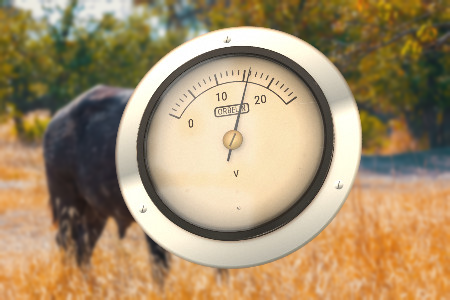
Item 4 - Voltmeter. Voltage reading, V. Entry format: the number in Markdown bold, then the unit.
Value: **16** V
